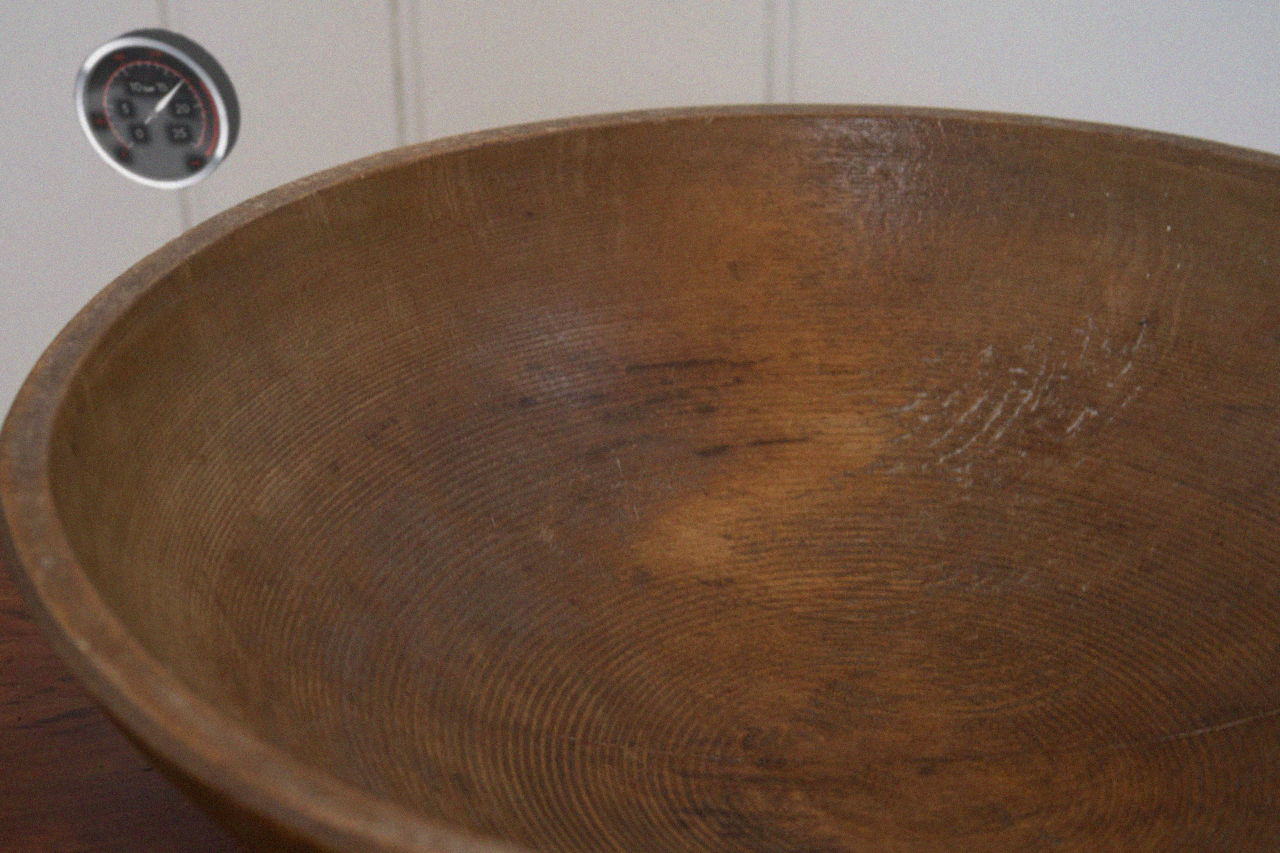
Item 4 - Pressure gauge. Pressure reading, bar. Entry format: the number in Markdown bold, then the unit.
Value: **17** bar
